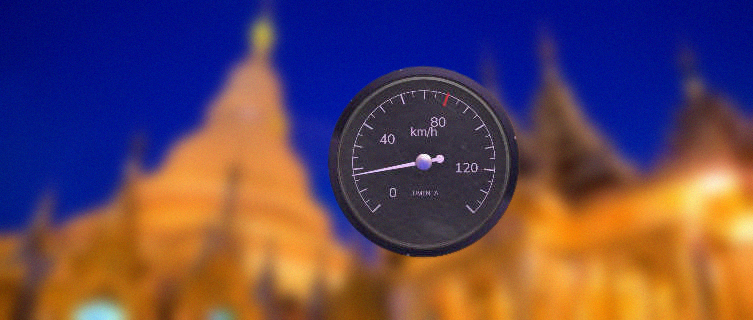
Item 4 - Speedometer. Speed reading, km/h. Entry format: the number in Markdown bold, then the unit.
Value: **17.5** km/h
